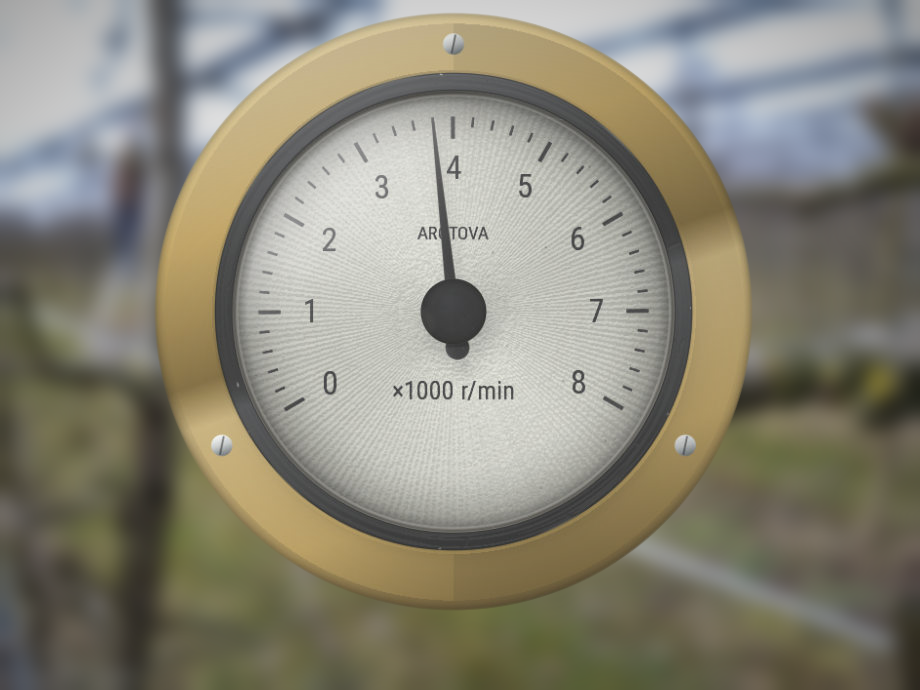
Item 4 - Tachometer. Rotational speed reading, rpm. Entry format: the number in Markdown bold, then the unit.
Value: **3800** rpm
